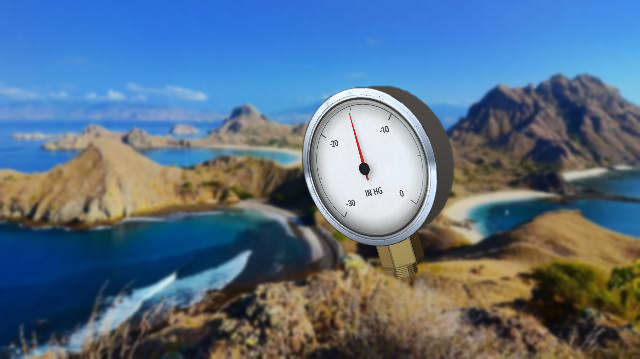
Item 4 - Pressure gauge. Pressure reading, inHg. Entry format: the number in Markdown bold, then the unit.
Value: **-15** inHg
